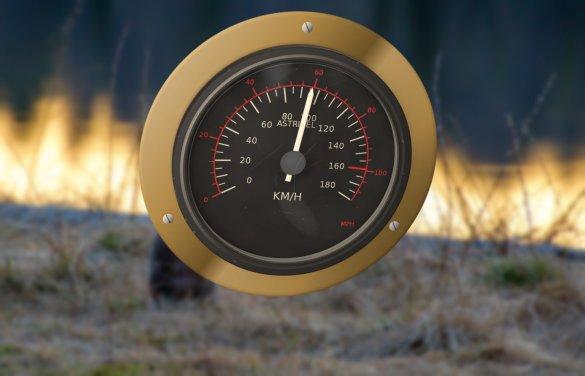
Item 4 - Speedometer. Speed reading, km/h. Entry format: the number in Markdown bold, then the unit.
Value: **95** km/h
